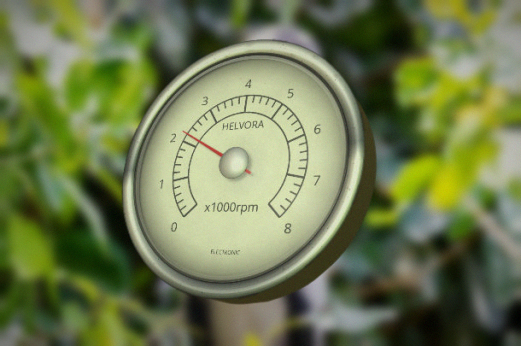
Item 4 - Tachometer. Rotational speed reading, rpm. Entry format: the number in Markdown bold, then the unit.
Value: **2200** rpm
